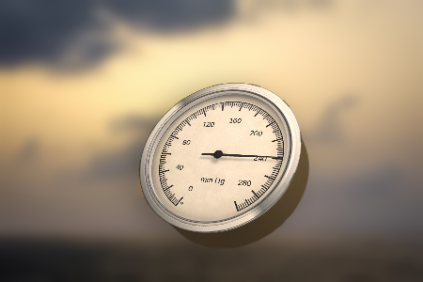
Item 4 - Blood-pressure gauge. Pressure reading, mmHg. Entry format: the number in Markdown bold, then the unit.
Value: **240** mmHg
